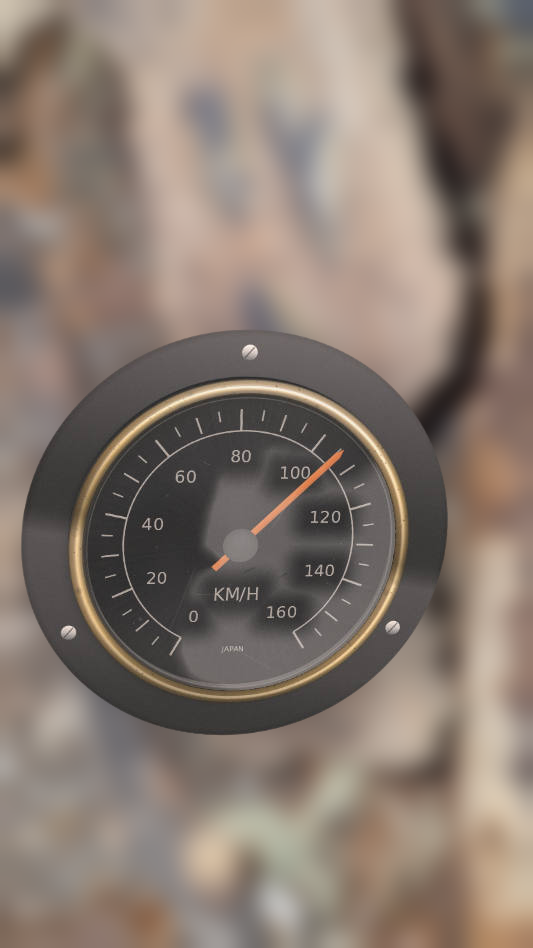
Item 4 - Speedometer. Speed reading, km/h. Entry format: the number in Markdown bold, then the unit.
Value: **105** km/h
